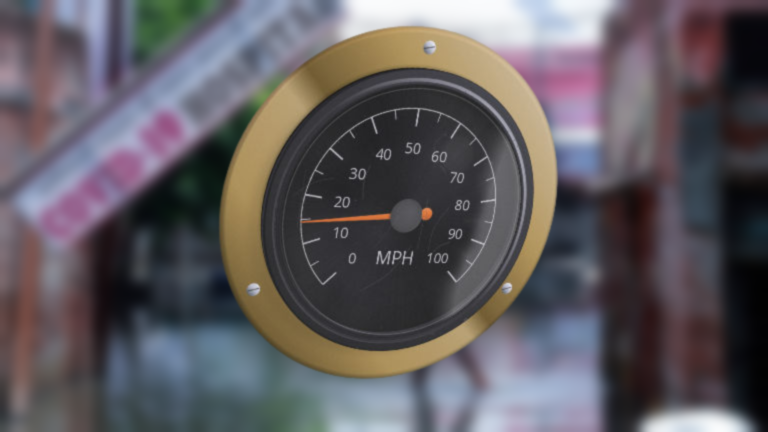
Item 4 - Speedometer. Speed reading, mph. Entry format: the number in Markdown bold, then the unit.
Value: **15** mph
